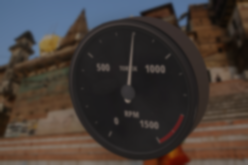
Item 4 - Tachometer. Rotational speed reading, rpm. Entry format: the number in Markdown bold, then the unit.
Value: **800** rpm
